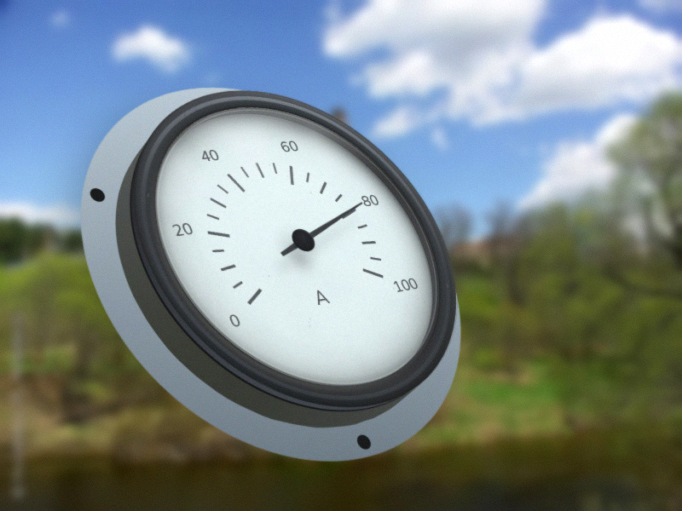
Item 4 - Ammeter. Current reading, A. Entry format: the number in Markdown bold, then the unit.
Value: **80** A
